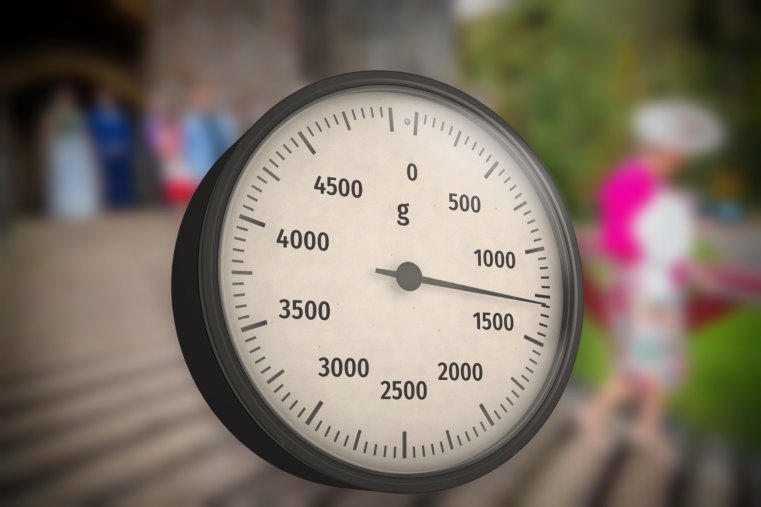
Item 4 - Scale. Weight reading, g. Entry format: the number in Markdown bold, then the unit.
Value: **1300** g
